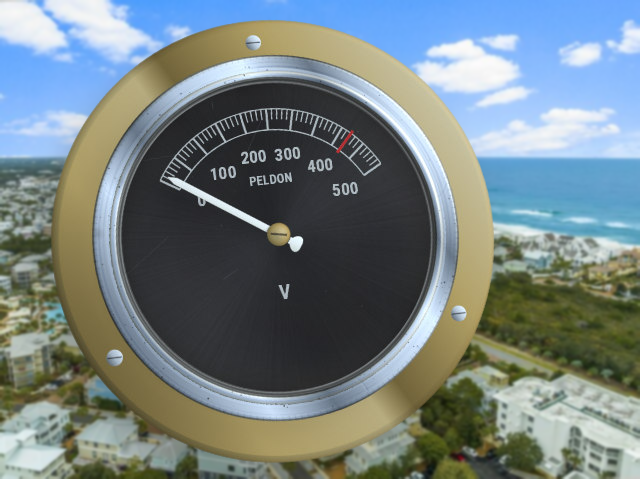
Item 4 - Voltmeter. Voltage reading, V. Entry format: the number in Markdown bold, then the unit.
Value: **10** V
